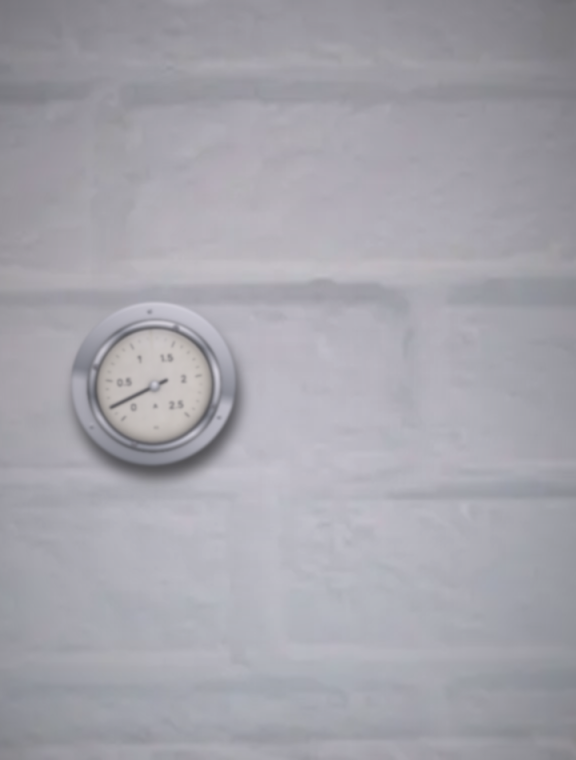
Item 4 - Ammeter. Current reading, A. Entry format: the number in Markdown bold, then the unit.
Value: **0.2** A
